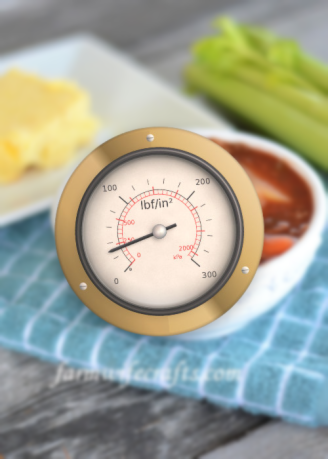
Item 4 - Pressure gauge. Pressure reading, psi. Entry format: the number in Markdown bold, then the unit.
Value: **30** psi
